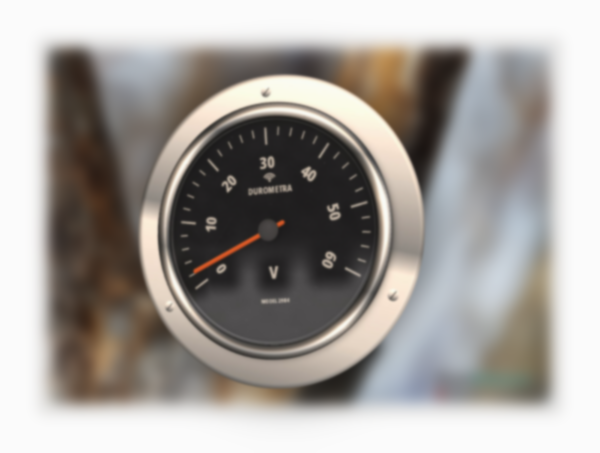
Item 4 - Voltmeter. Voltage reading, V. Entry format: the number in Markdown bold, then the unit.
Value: **2** V
